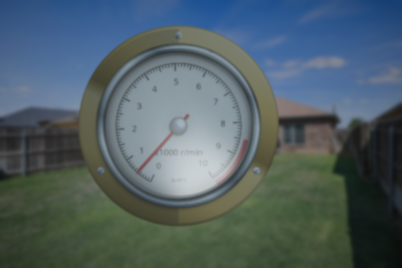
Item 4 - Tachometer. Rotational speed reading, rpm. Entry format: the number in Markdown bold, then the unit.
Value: **500** rpm
